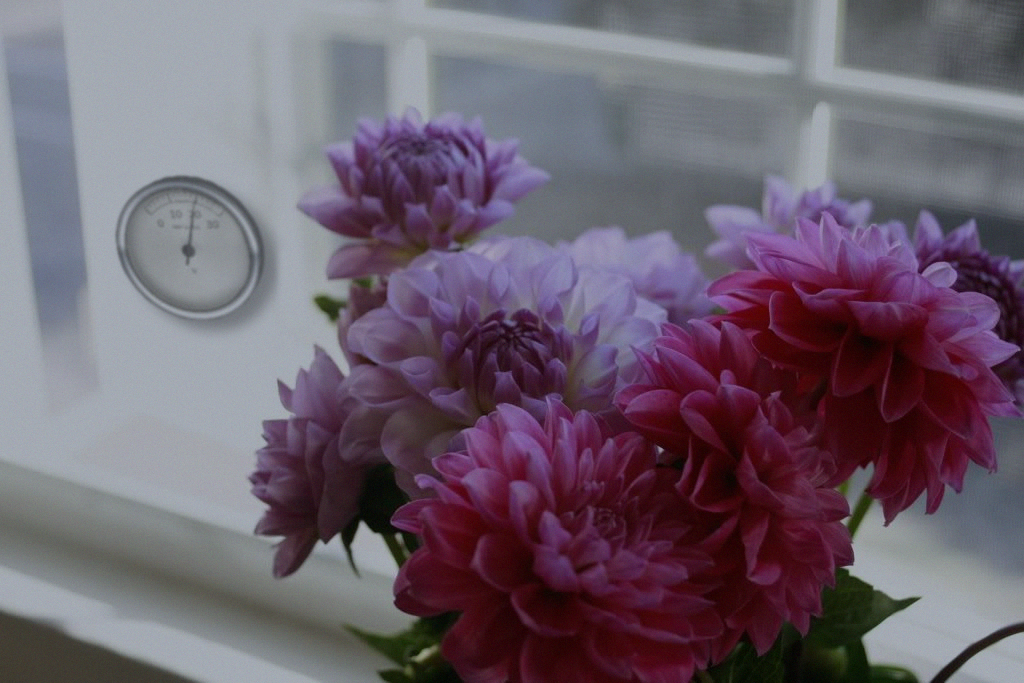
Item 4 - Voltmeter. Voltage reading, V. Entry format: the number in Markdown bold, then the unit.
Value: **20** V
